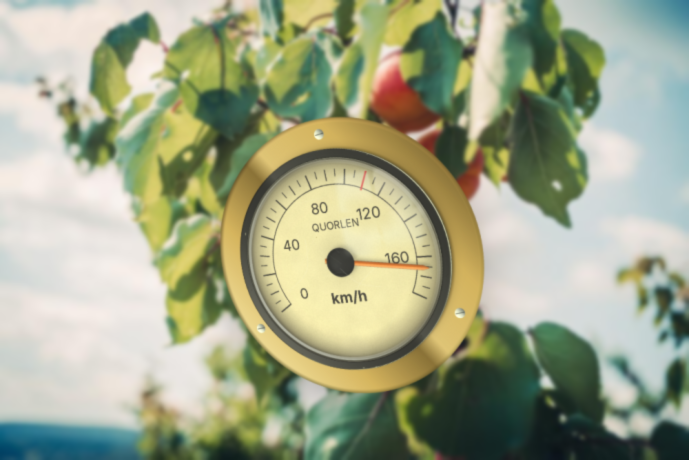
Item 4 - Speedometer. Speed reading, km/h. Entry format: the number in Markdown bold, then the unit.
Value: **165** km/h
